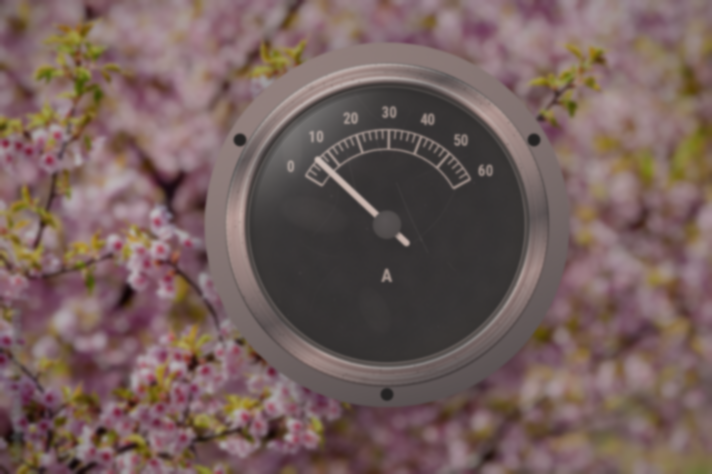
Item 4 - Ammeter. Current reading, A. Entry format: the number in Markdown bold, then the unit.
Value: **6** A
